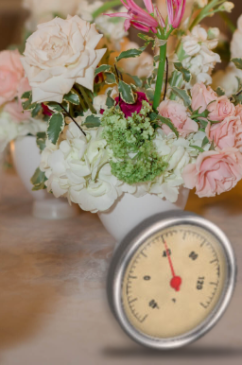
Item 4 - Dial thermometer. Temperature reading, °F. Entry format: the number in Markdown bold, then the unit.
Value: **40** °F
